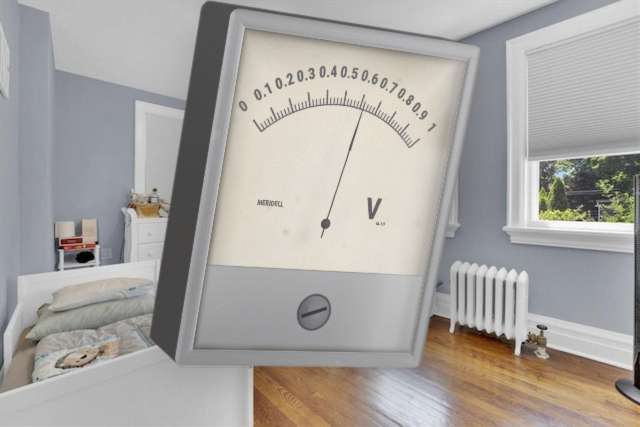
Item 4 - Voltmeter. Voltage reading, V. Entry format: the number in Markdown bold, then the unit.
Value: **0.6** V
